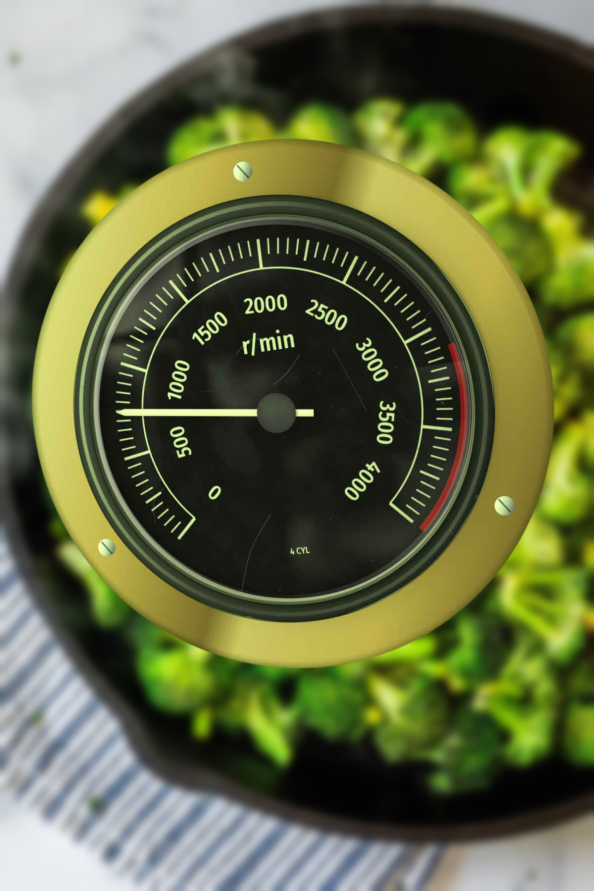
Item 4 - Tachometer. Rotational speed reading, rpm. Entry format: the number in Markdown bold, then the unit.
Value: **750** rpm
